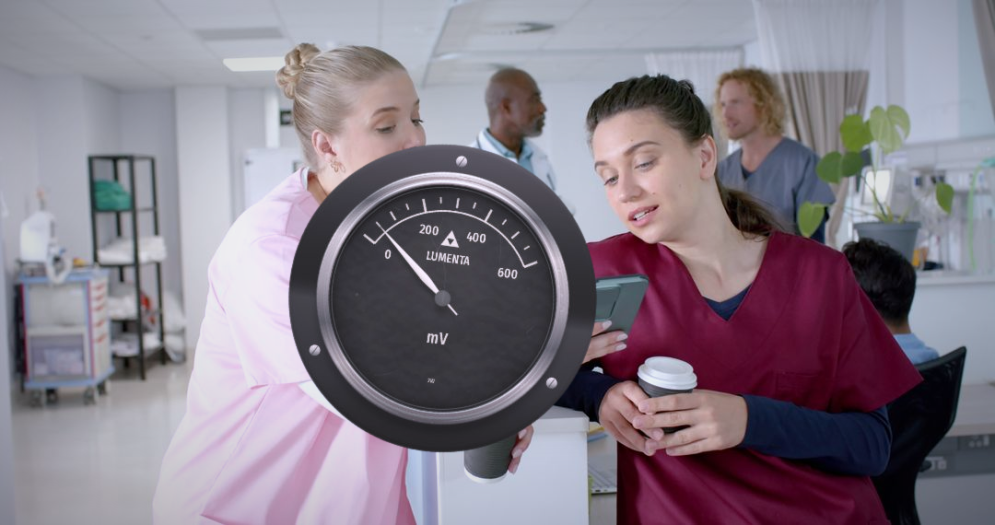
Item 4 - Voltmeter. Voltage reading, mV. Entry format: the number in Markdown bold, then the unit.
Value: **50** mV
